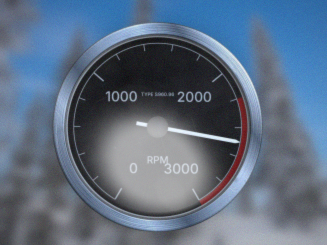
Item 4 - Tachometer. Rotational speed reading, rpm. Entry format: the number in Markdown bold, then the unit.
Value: **2500** rpm
